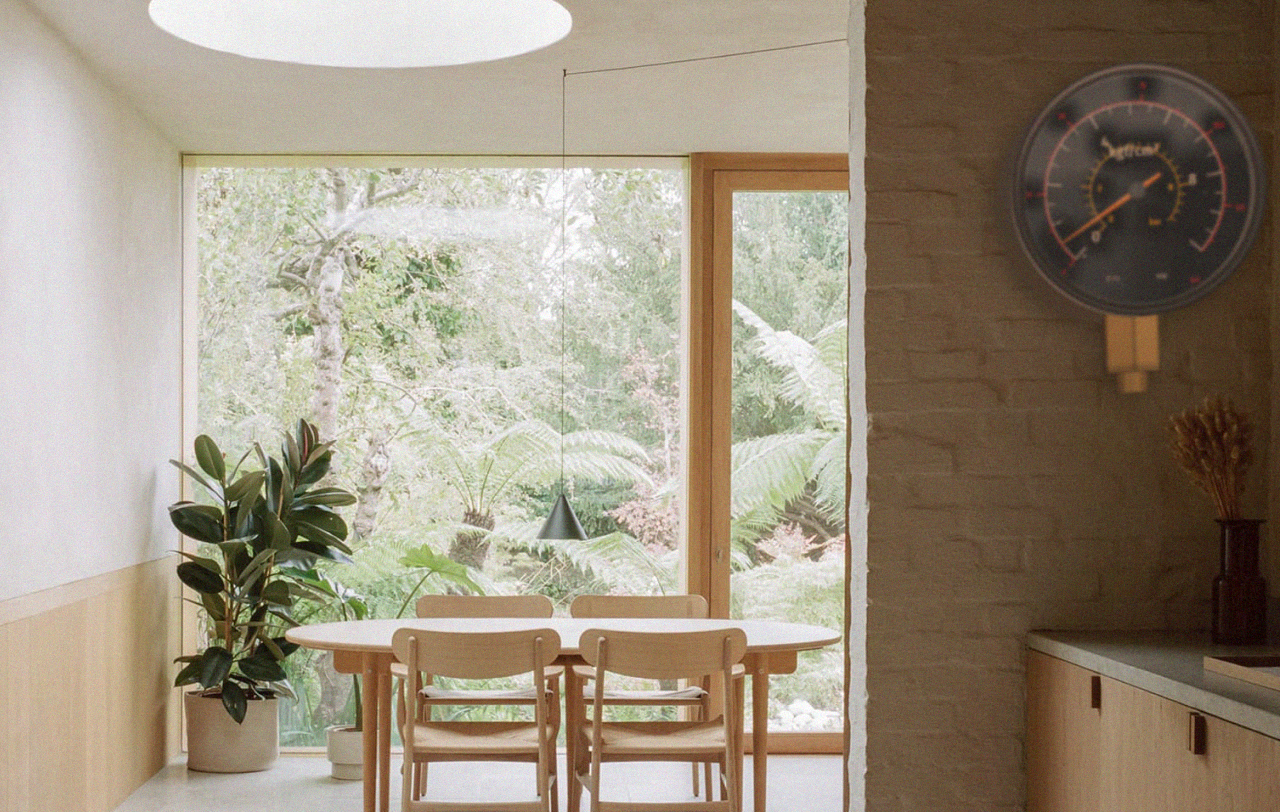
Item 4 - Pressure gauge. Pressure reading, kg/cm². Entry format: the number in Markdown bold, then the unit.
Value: **0.5** kg/cm²
